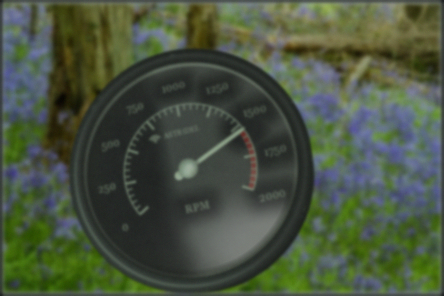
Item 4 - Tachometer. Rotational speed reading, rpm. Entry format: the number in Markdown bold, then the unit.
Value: **1550** rpm
